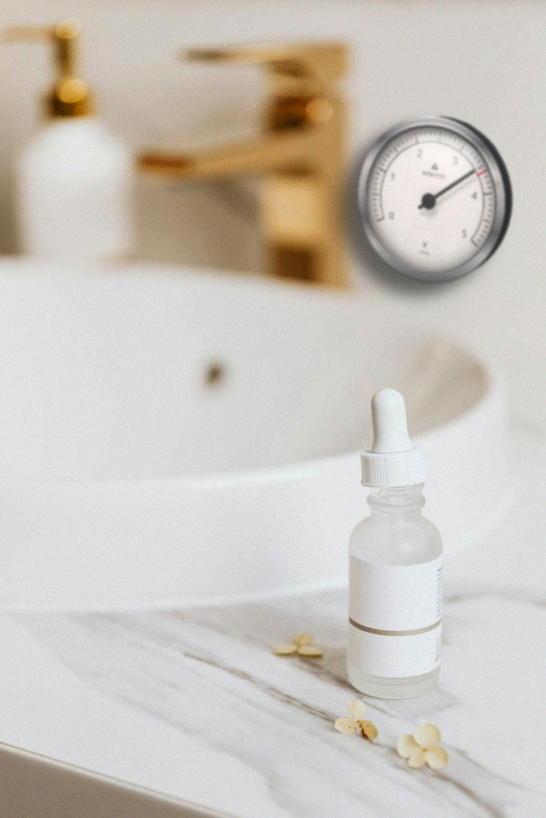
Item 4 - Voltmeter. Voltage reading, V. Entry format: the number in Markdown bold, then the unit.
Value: **3.5** V
